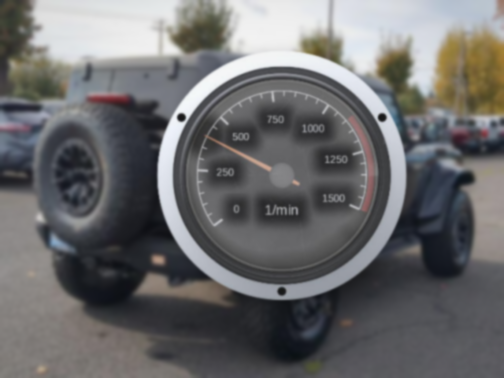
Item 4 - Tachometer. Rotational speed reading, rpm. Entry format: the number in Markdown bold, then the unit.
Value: **400** rpm
